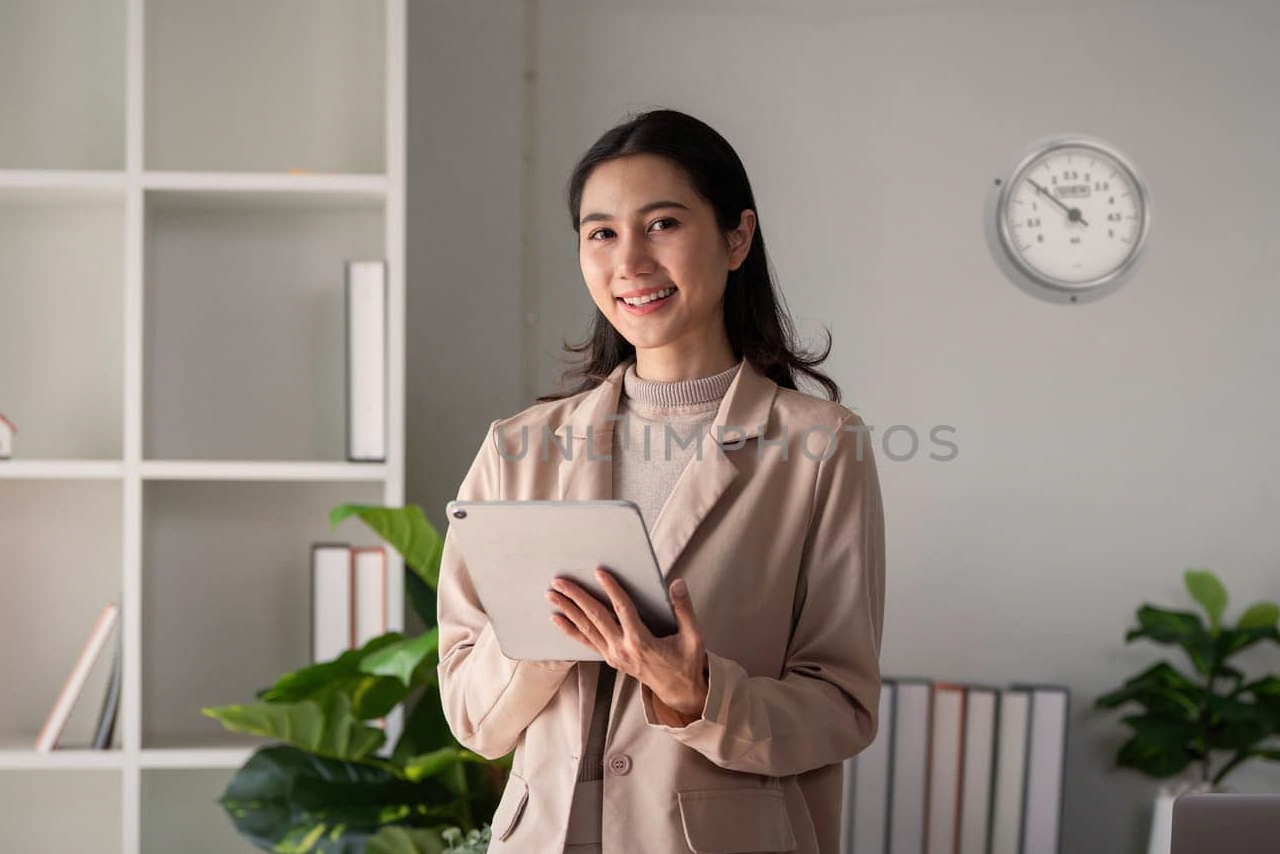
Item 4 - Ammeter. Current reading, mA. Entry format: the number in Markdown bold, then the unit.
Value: **1.5** mA
